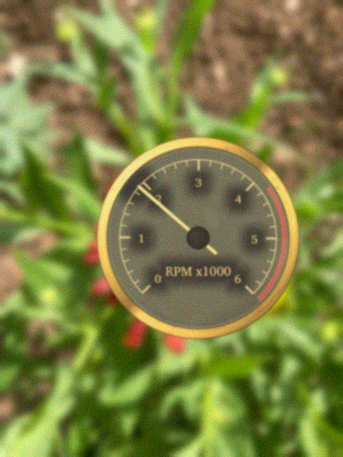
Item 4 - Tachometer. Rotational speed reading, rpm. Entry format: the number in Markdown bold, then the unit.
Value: **1900** rpm
